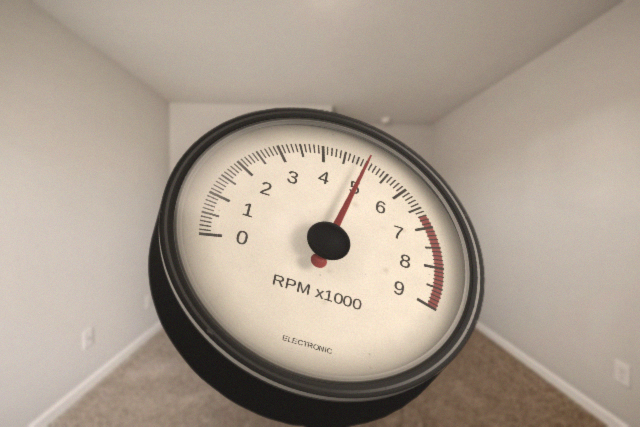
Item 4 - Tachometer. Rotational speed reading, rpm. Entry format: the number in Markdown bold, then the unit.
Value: **5000** rpm
